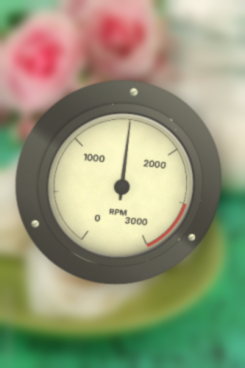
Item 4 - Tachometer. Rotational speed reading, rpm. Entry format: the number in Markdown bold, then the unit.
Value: **1500** rpm
